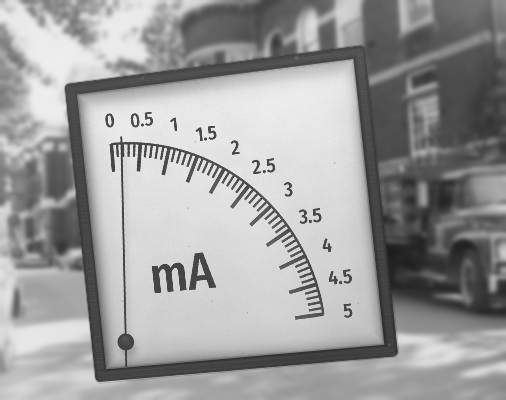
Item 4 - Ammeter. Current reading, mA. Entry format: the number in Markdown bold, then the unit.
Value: **0.2** mA
